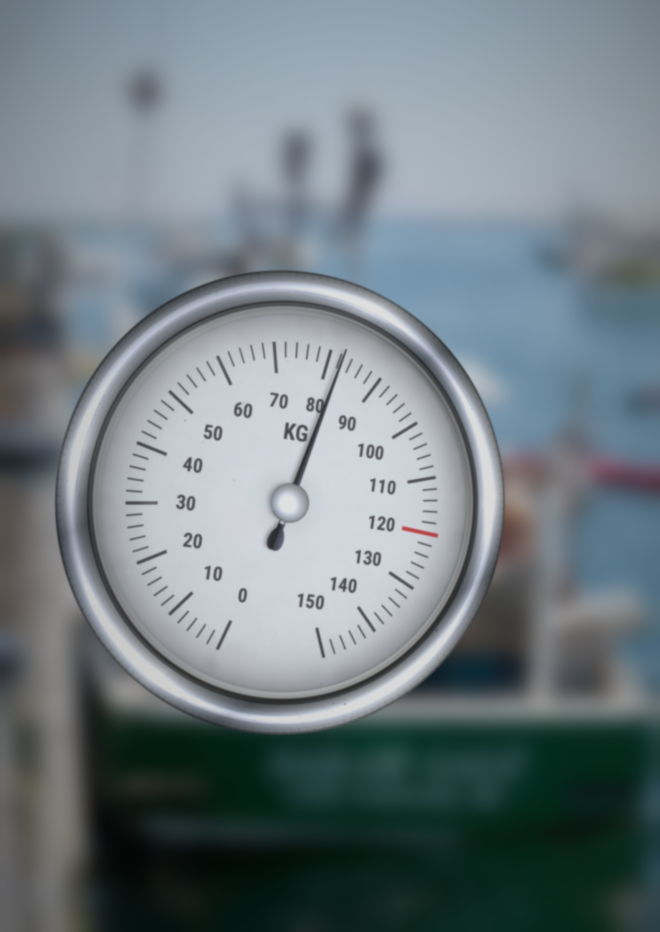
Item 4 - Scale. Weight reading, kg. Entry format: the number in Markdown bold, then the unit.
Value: **82** kg
